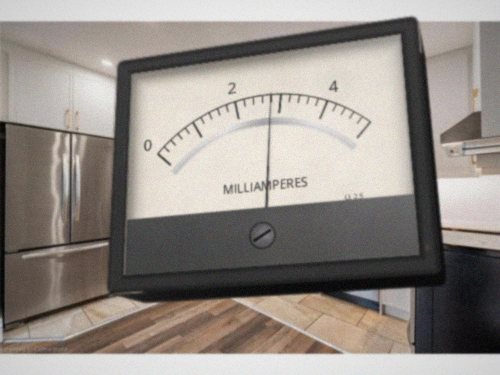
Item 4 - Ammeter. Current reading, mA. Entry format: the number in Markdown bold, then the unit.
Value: **2.8** mA
